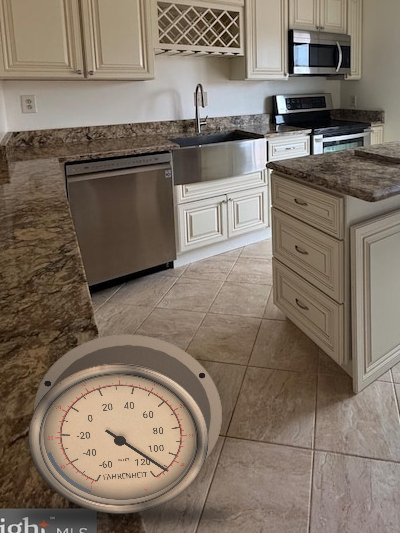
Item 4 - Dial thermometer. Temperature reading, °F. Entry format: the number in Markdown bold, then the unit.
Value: **110** °F
